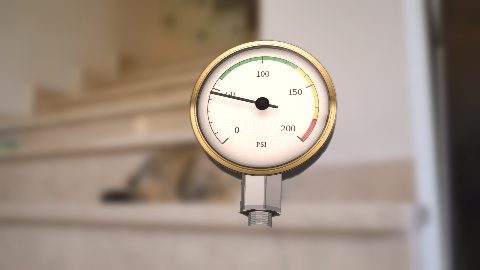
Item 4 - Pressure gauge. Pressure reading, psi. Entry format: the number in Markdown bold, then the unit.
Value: **45** psi
